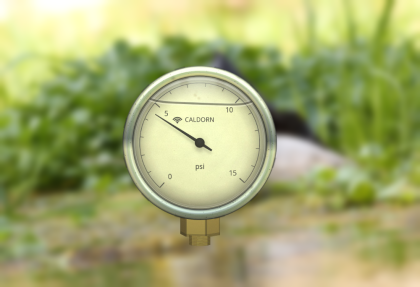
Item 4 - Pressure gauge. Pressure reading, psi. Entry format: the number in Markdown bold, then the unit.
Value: **4.5** psi
